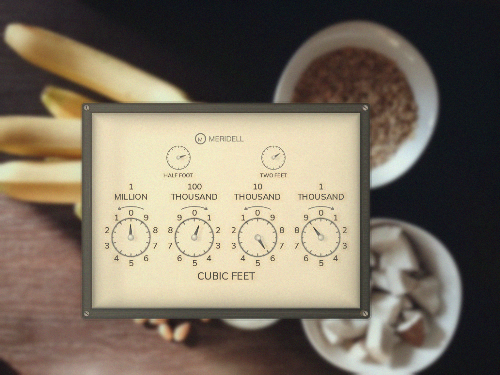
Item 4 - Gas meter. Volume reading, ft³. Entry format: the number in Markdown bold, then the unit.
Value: **5900** ft³
